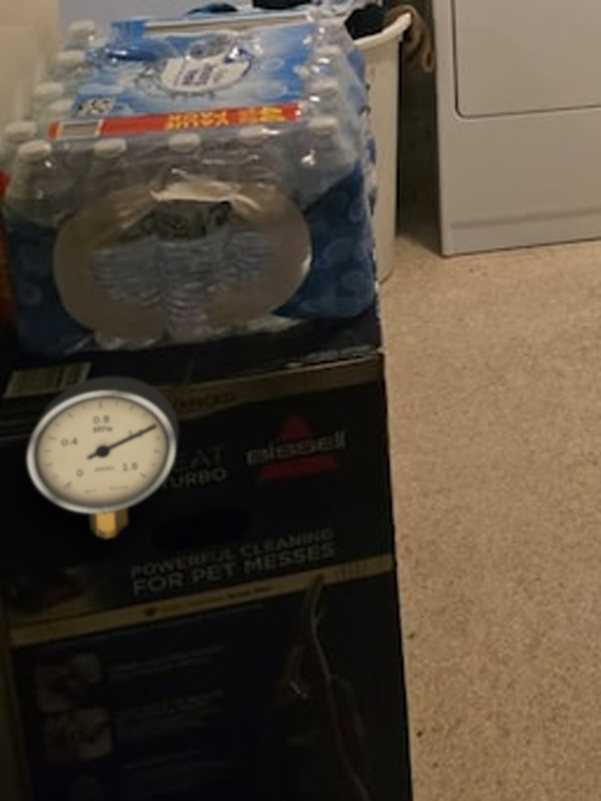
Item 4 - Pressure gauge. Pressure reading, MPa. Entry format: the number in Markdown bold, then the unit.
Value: **1.2** MPa
